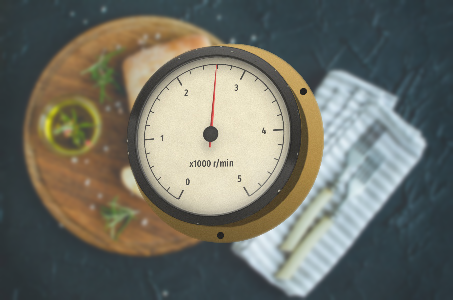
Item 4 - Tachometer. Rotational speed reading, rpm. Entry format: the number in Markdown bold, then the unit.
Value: **2600** rpm
